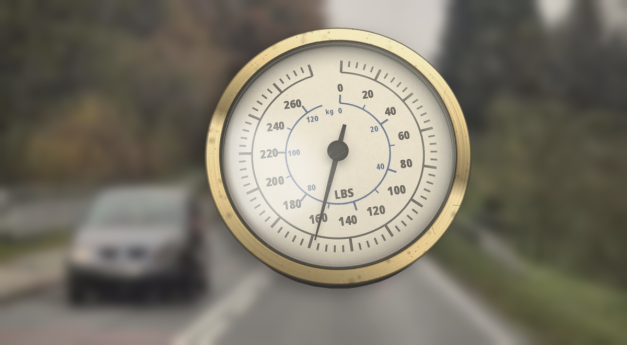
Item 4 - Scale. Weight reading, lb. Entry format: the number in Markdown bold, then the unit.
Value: **158** lb
